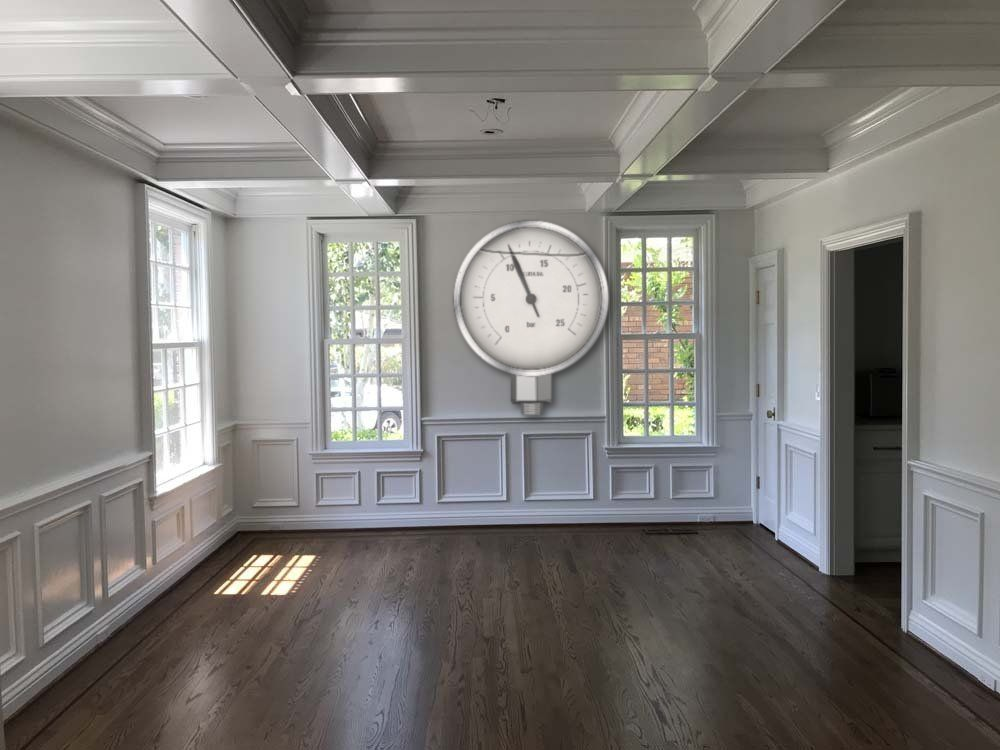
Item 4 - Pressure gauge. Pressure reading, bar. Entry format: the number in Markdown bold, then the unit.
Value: **11** bar
